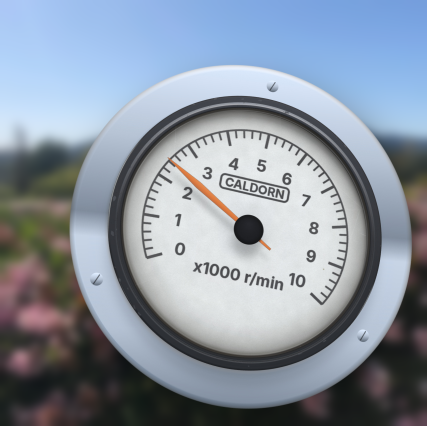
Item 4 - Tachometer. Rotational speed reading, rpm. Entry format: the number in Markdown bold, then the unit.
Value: **2400** rpm
